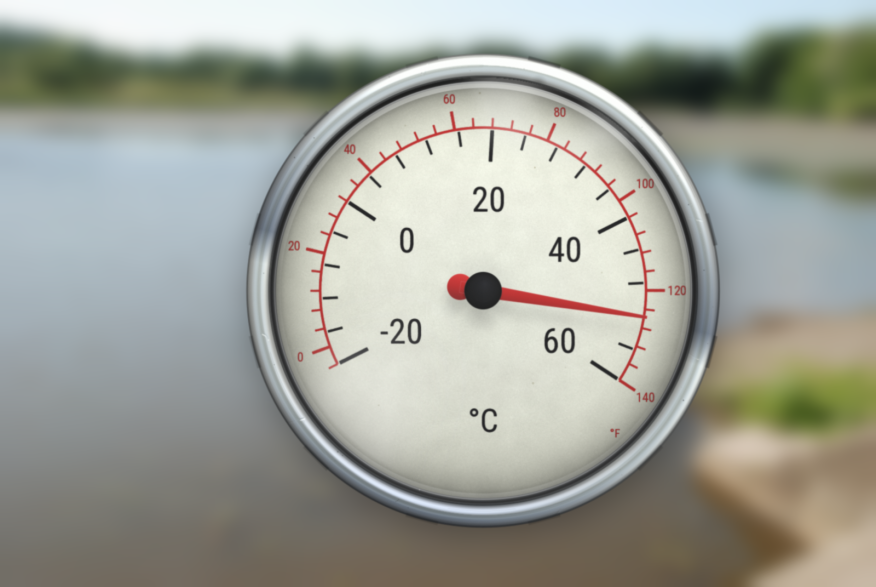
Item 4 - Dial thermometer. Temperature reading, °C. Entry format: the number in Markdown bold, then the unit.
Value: **52** °C
